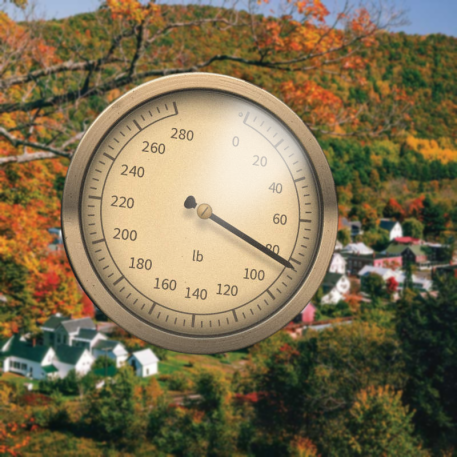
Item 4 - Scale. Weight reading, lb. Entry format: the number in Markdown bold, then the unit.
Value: **84** lb
